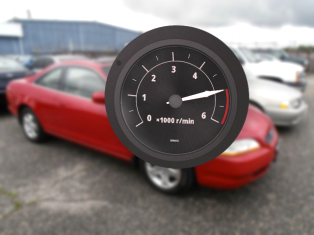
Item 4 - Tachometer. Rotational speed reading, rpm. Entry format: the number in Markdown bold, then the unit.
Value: **5000** rpm
